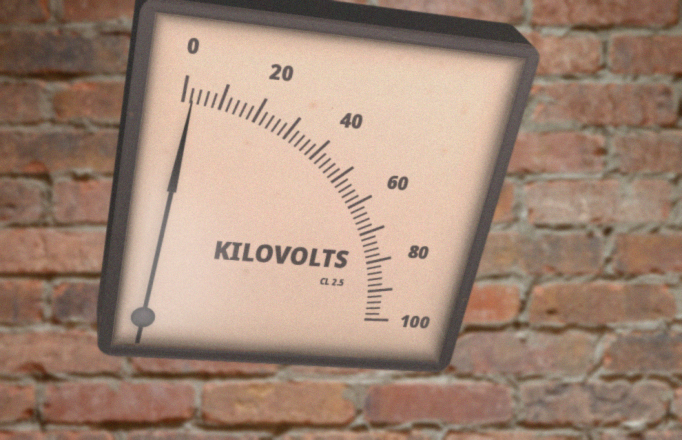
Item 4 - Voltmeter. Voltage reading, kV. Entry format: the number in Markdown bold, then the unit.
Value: **2** kV
